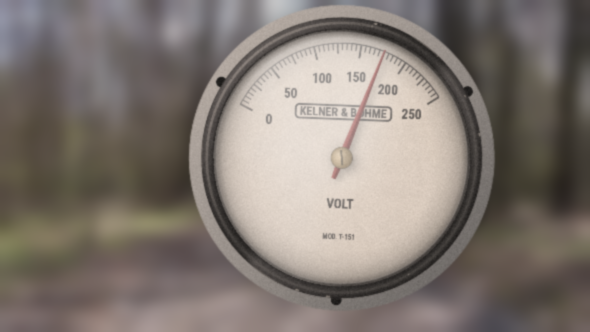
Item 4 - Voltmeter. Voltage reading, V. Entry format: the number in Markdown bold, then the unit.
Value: **175** V
